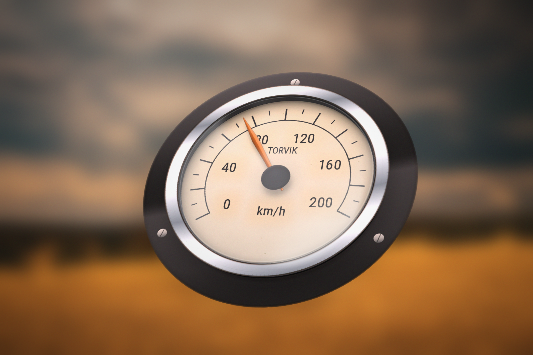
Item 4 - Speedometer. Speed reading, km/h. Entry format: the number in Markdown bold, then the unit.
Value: **75** km/h
